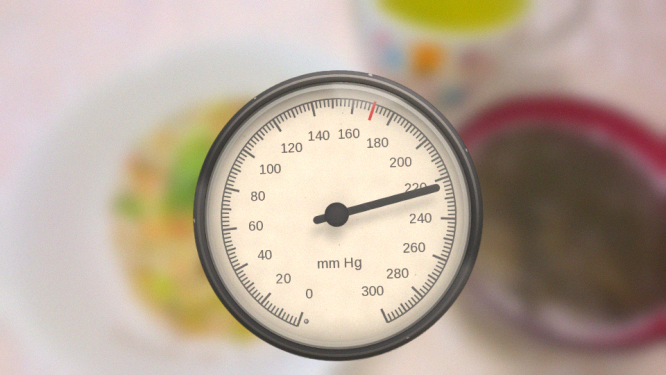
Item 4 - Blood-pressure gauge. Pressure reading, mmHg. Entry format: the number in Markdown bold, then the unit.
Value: **224** mmHg
